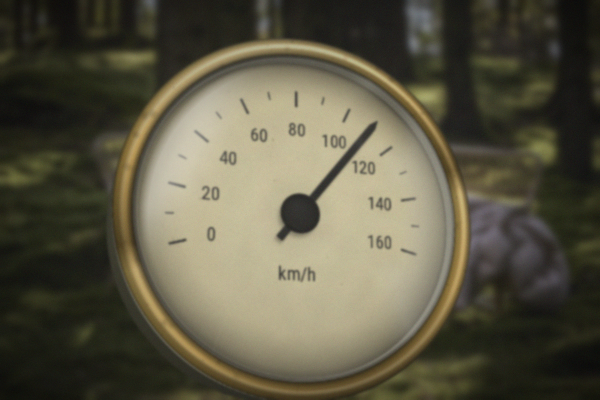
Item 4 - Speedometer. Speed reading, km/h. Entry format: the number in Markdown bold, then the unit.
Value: **110** km/h
